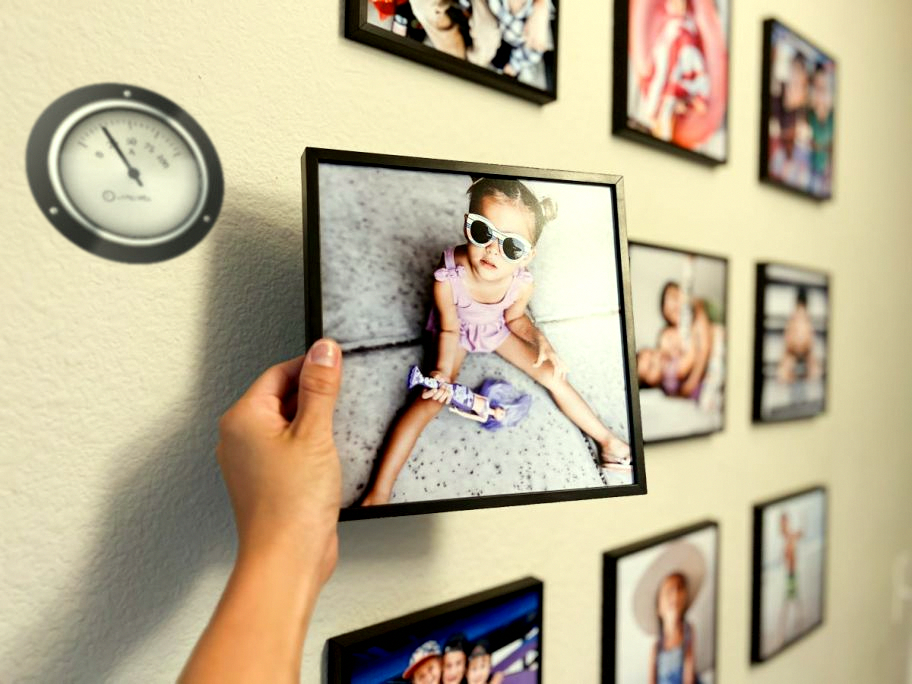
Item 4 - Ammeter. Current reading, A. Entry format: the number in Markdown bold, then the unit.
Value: **25** A
